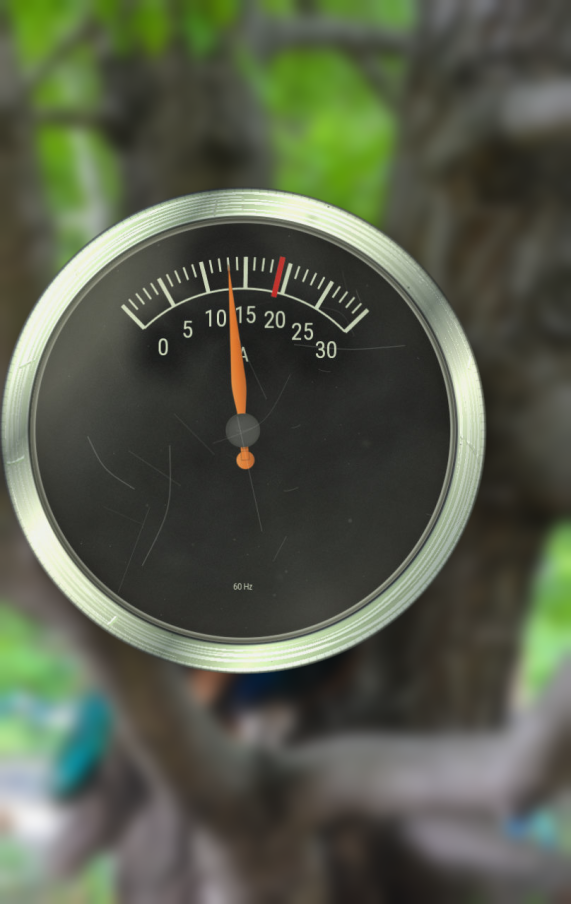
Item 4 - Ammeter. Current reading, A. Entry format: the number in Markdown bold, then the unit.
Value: **13** A
